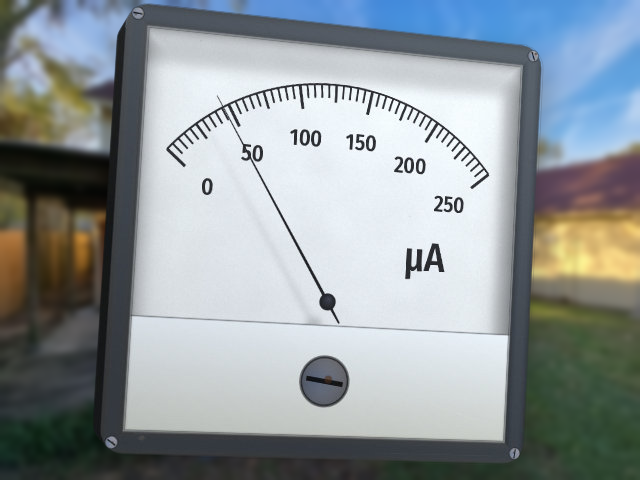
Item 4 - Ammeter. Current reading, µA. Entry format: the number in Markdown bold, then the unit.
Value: **45** µA
